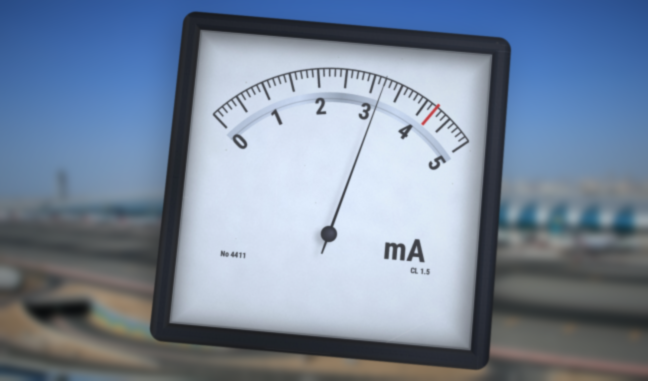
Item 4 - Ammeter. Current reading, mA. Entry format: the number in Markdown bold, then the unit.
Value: **3.2** mA
